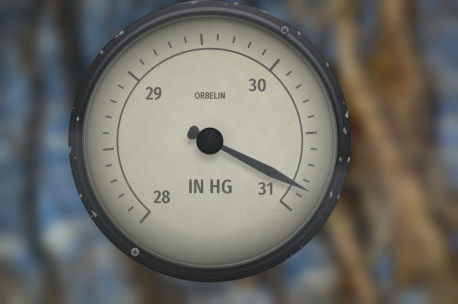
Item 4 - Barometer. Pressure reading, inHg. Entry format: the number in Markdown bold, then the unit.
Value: **30.85** inHg
